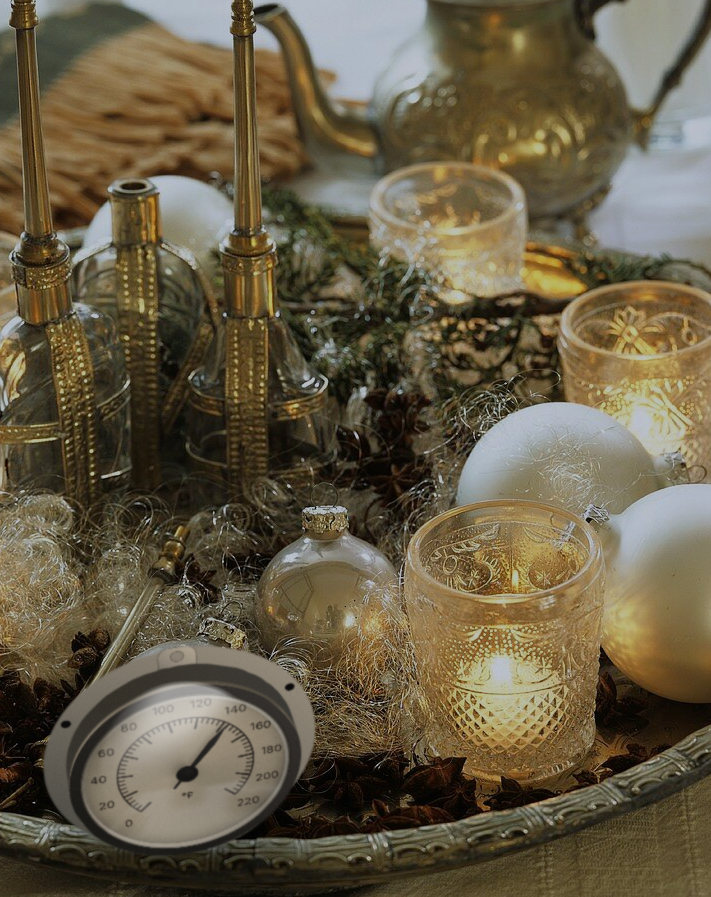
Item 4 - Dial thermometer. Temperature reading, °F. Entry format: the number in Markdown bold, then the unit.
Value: **140** °F
